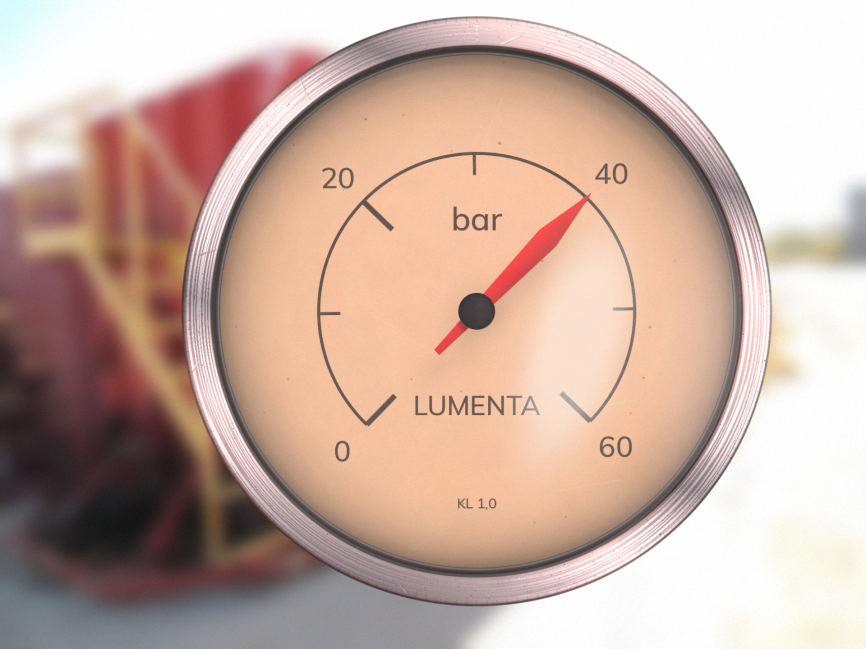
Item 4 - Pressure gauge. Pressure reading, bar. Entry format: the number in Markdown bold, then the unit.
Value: **40** bar
